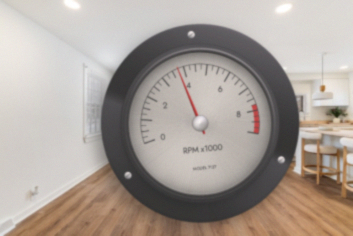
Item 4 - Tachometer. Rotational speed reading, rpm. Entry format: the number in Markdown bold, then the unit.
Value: **3750** rpm
